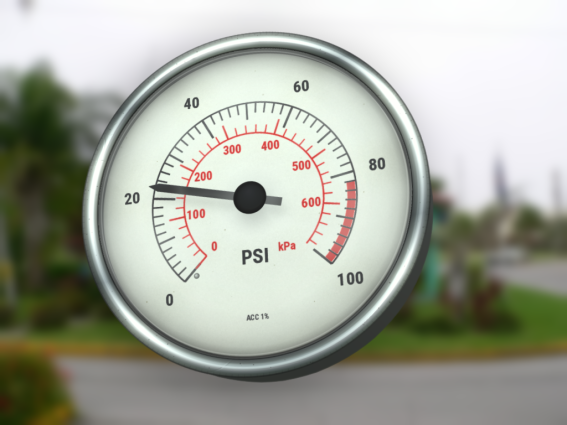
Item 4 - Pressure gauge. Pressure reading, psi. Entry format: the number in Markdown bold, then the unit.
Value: **22** psi
